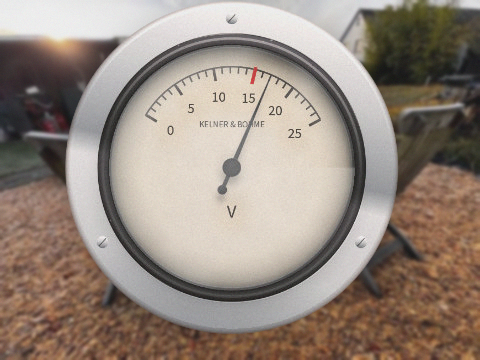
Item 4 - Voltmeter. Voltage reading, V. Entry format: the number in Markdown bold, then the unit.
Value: **17** V
